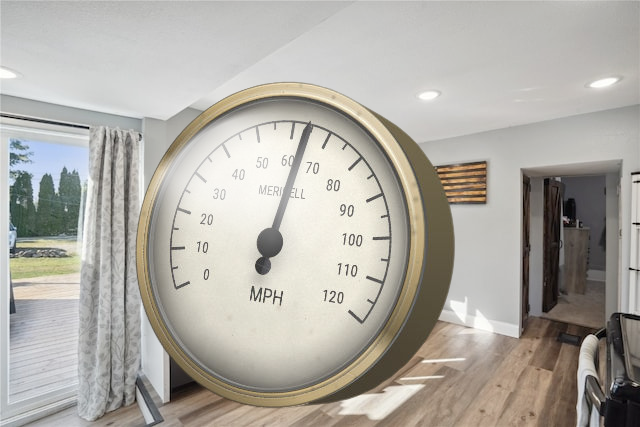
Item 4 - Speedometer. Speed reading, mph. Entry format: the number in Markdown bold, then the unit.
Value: **65** mph
